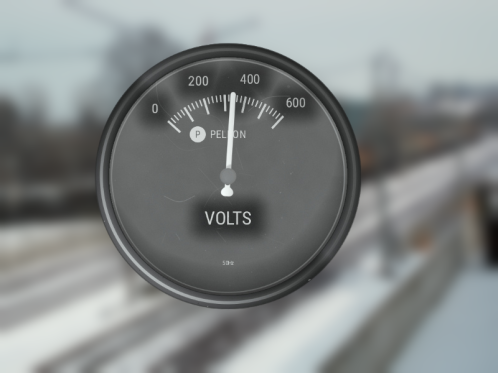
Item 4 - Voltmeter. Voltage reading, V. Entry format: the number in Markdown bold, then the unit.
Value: **340** V
